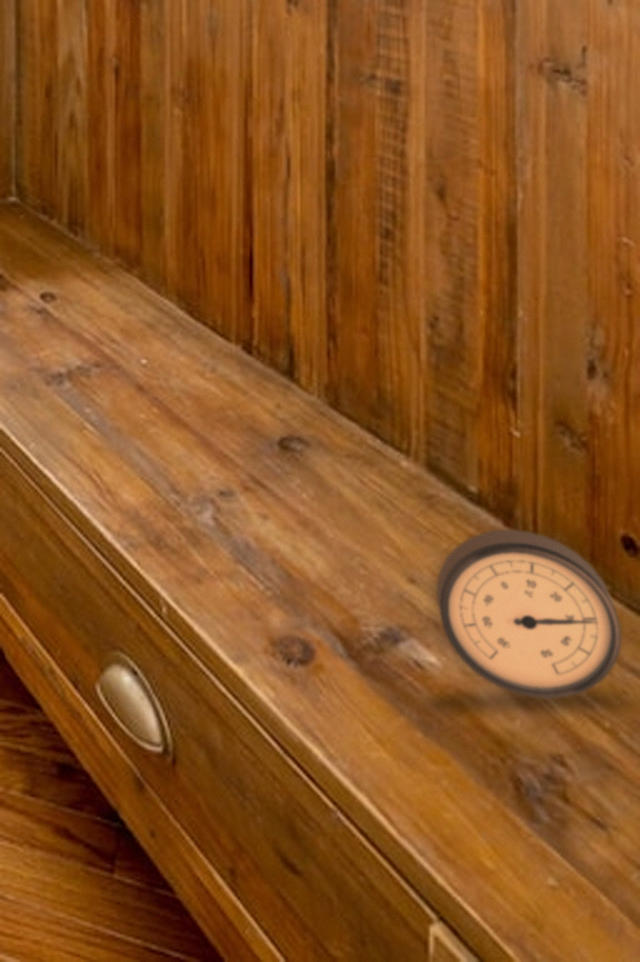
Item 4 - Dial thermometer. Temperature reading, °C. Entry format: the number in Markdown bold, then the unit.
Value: **30** °C
